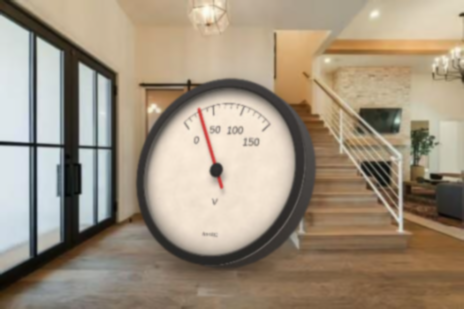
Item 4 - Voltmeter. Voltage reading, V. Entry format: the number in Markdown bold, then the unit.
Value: **30** V
